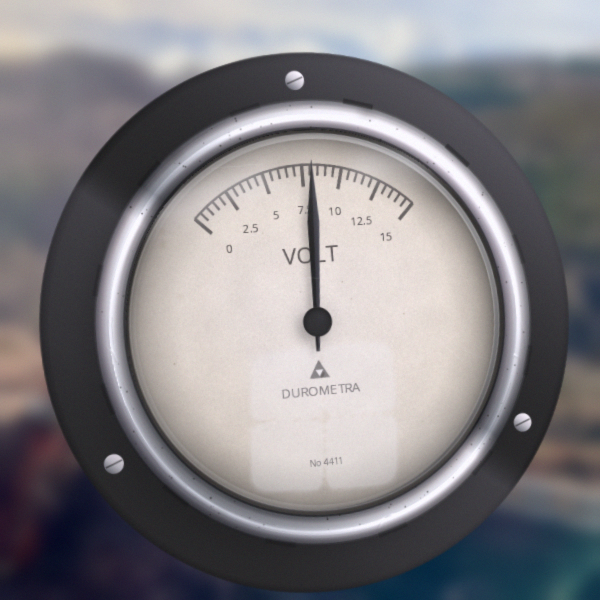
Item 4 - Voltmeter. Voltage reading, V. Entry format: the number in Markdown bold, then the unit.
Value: **8** V
